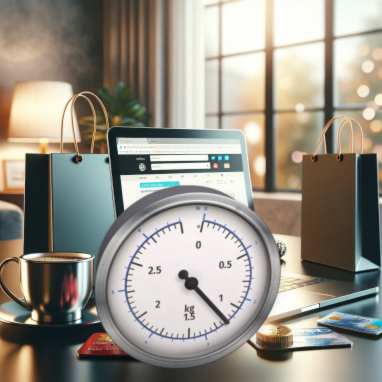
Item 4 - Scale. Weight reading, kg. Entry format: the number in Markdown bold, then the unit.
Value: **1.15** kg
